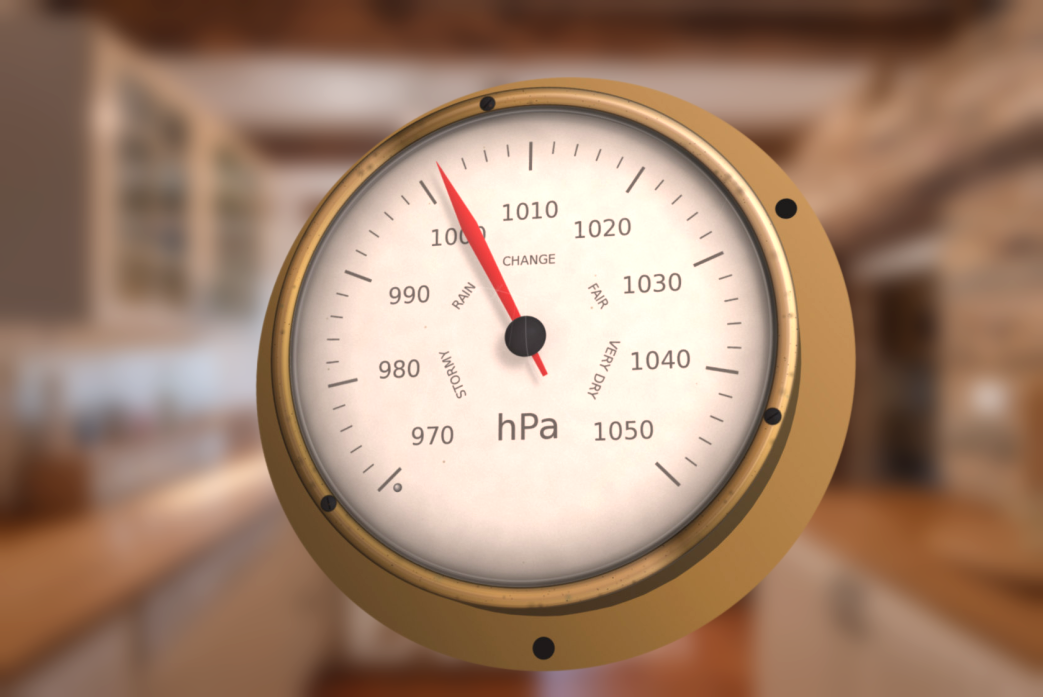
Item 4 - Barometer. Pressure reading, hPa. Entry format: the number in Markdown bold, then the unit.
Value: **1002** hPa
